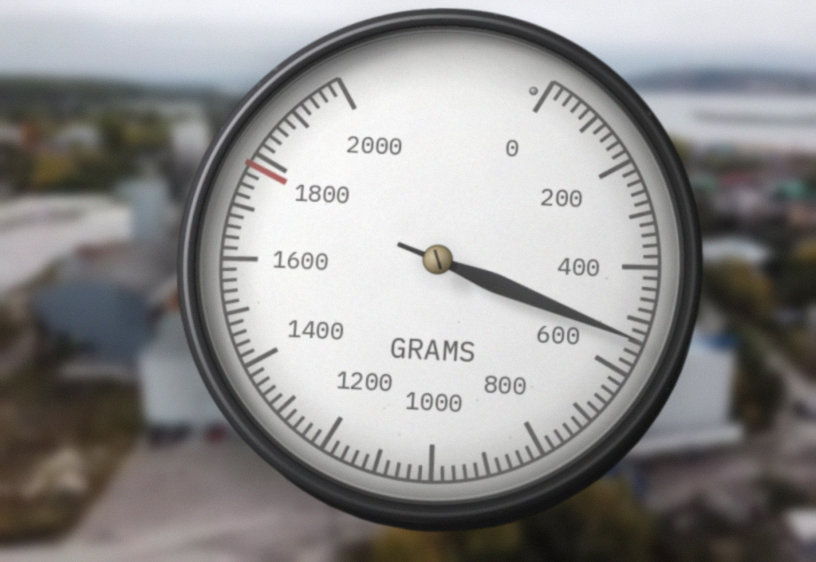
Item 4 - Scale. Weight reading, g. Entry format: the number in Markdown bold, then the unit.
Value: **540** g
